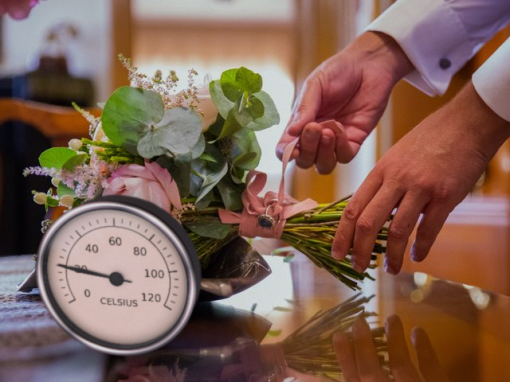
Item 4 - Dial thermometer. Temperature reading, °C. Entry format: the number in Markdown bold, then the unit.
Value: **20** °C
